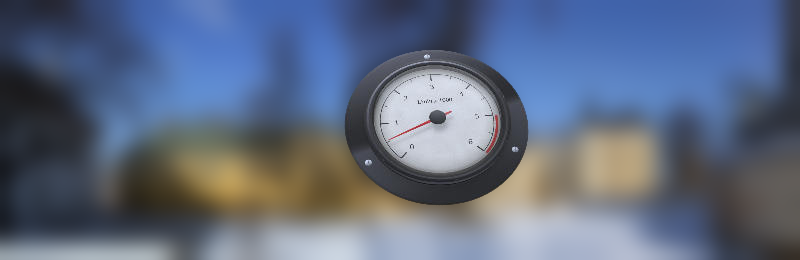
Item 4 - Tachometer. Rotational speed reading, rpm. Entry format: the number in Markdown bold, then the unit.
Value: **500** rpm
